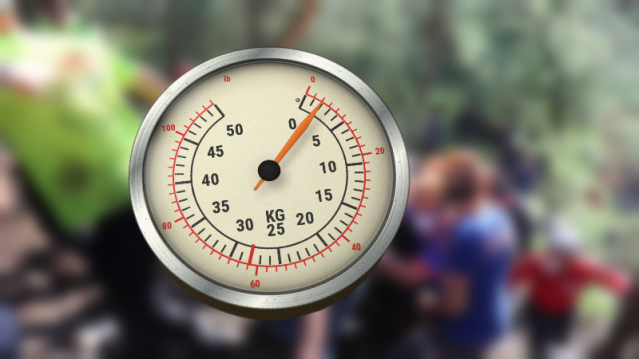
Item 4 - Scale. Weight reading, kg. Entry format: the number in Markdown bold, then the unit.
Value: **2** kg
